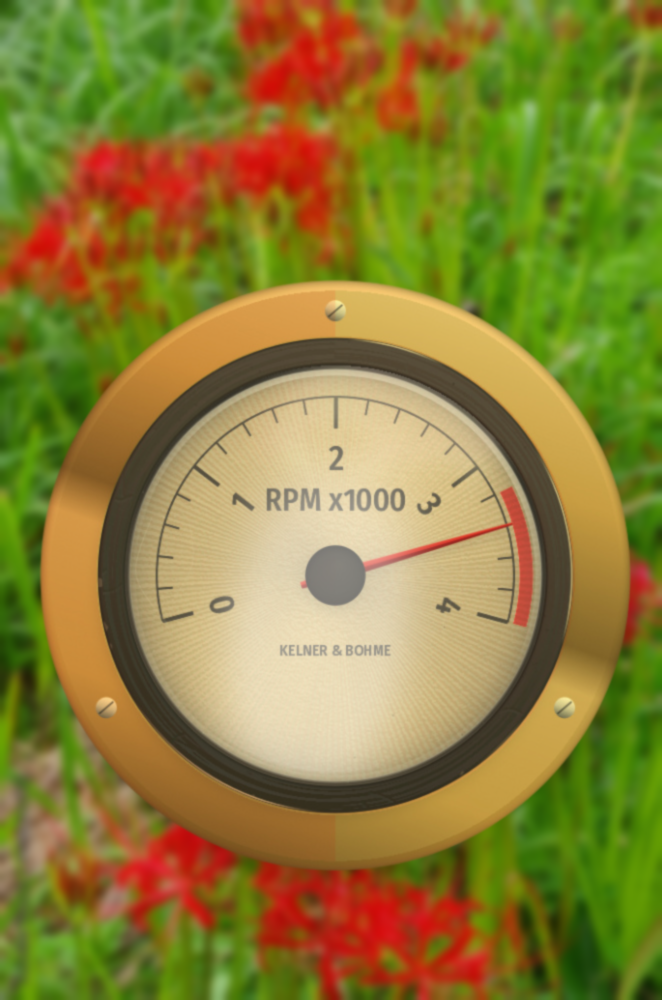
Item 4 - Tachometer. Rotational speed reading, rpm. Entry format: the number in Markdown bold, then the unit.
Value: **3400** rpm
